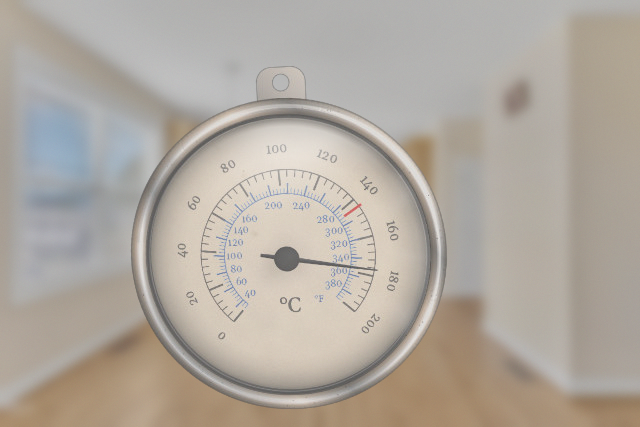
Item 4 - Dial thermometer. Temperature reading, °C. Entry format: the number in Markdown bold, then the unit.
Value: **176** °C
